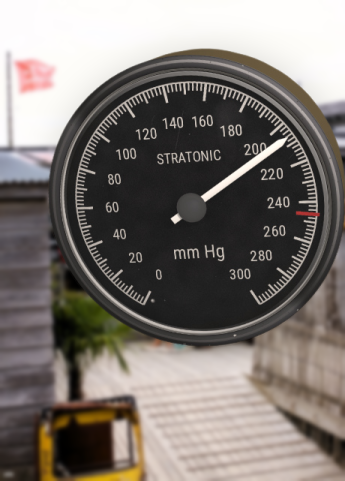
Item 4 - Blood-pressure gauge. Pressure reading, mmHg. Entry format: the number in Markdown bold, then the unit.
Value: **206** mmHg
